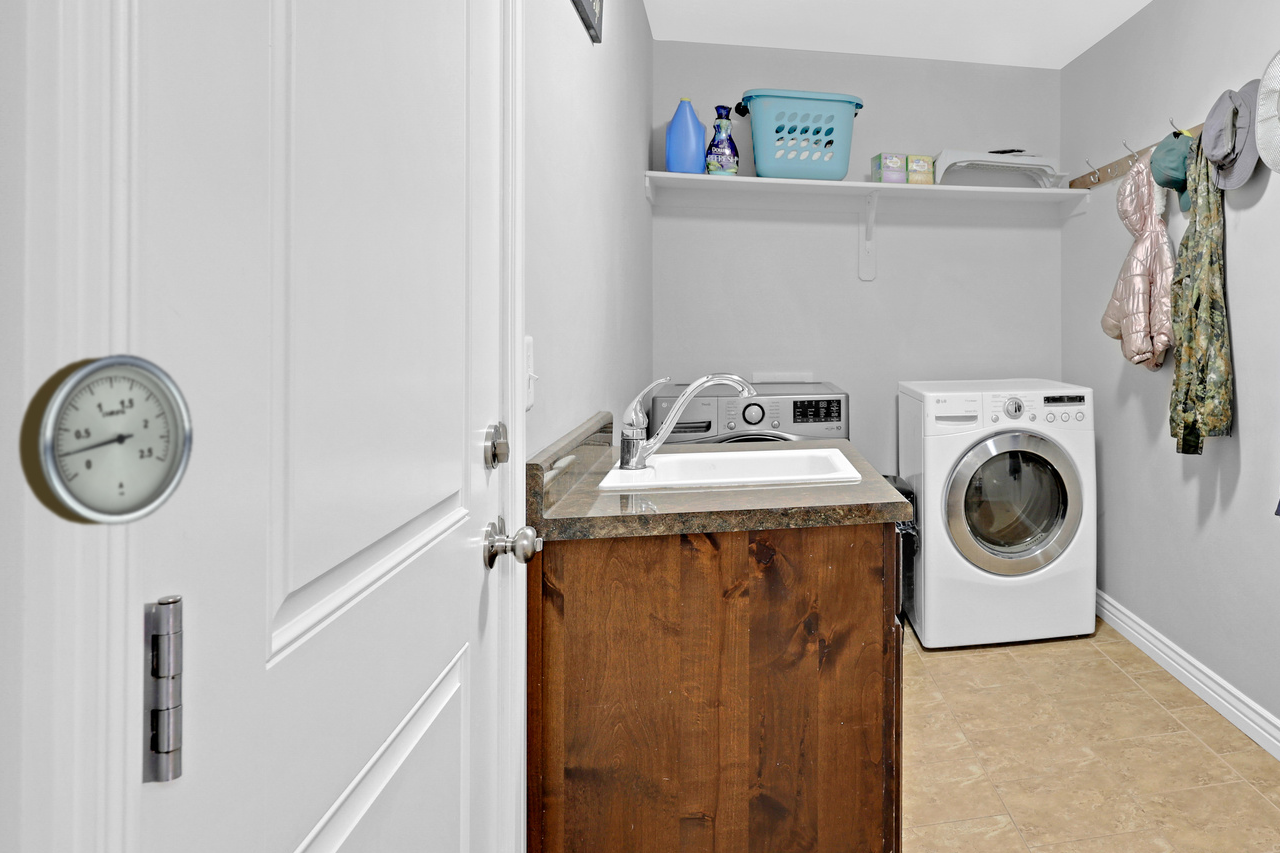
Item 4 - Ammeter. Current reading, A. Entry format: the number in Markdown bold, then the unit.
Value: **0.25** A
